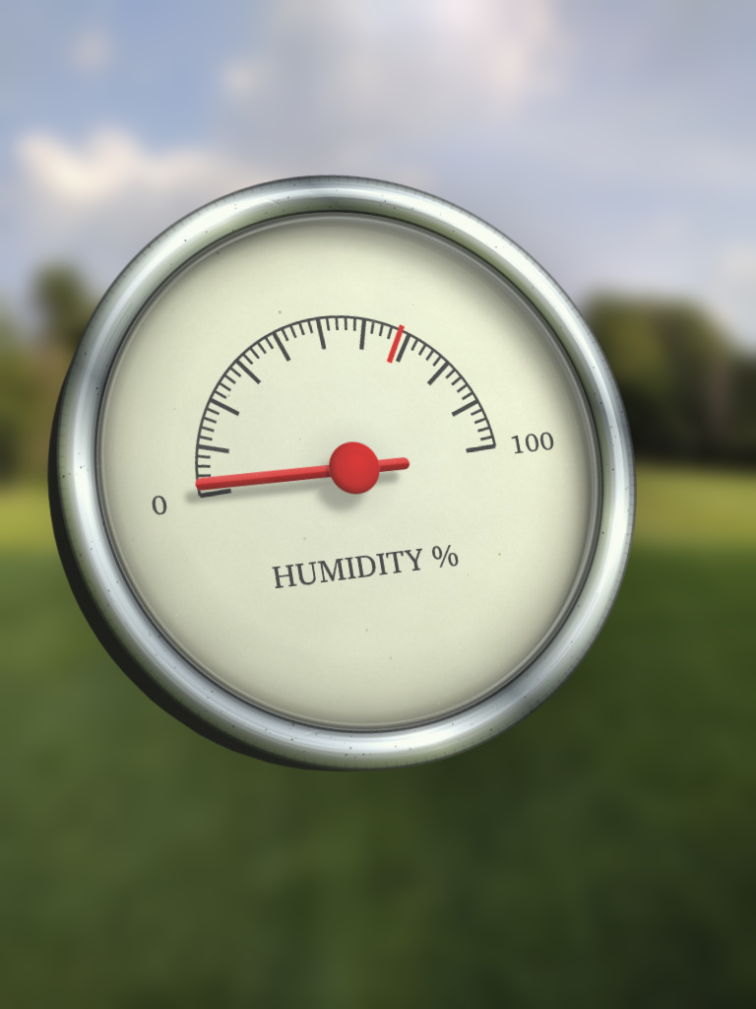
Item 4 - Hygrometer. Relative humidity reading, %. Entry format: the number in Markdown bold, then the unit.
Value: **2** %
